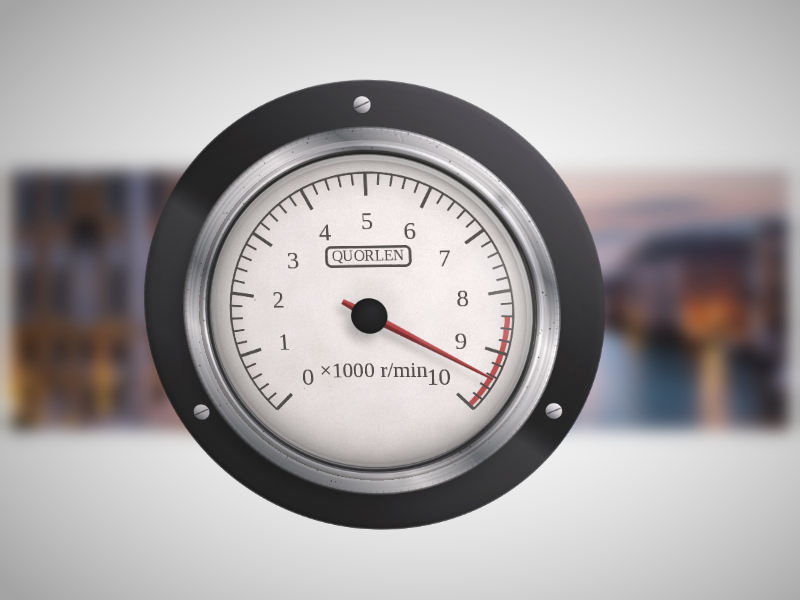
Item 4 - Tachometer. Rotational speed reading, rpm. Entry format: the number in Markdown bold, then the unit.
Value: **9400** rpm
